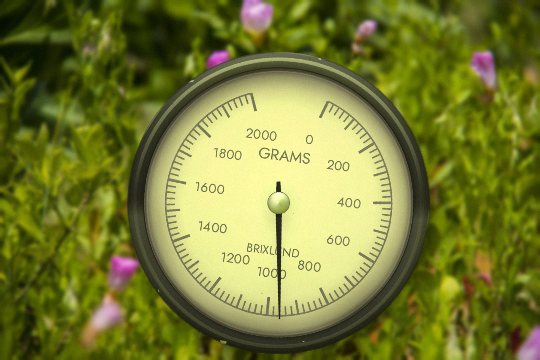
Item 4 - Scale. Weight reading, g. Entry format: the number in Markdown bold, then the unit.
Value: **960** g
